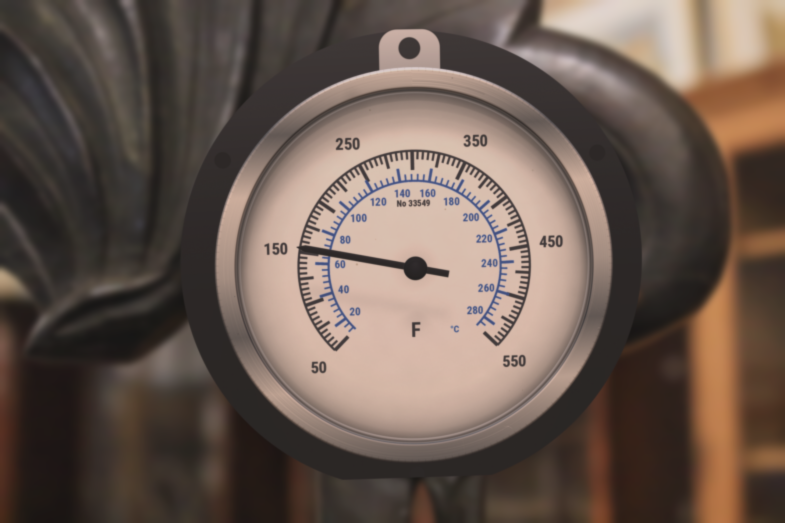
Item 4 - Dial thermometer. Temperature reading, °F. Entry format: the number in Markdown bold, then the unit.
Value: **155** °F
